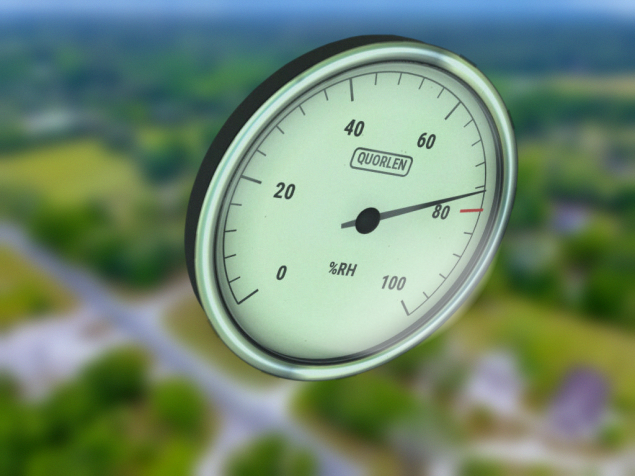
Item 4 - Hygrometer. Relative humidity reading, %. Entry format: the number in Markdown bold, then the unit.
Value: **76** %
